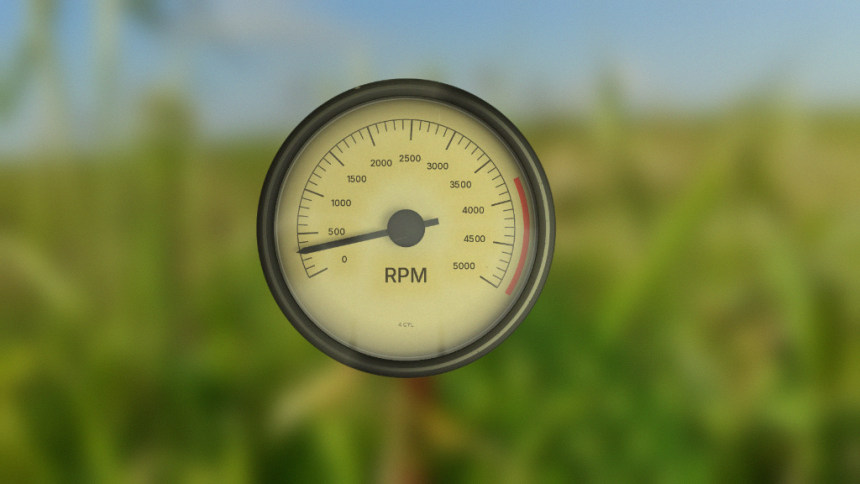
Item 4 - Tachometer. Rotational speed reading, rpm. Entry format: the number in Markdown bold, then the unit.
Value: **300** rpm
